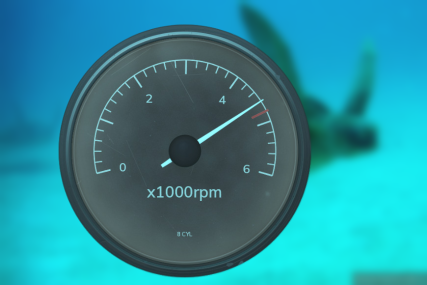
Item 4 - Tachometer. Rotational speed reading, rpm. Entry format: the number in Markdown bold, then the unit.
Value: **4600** rpm
